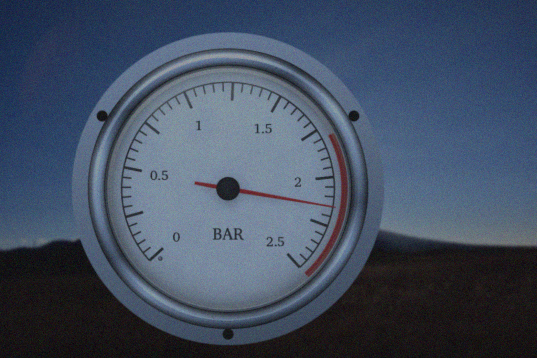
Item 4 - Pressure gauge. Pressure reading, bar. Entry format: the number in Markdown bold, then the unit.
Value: **2.15** bar
